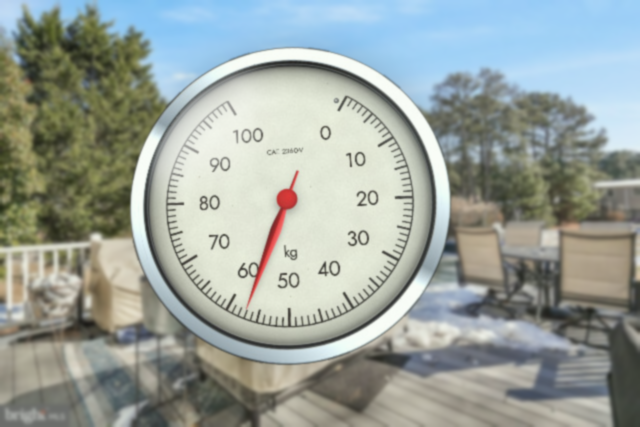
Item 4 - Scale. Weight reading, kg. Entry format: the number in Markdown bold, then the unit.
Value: **57** kg
